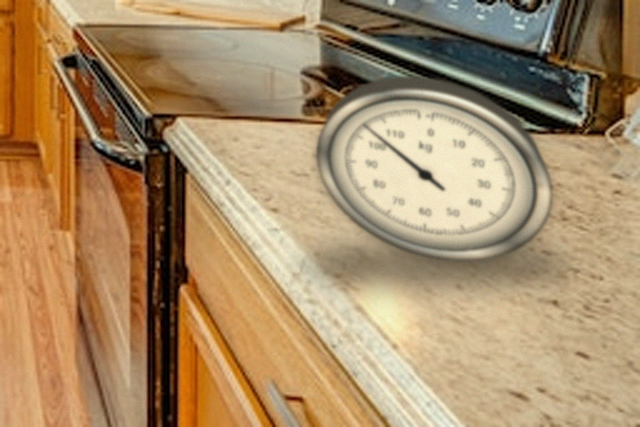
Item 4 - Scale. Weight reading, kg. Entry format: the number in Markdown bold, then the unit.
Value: **105** kg
